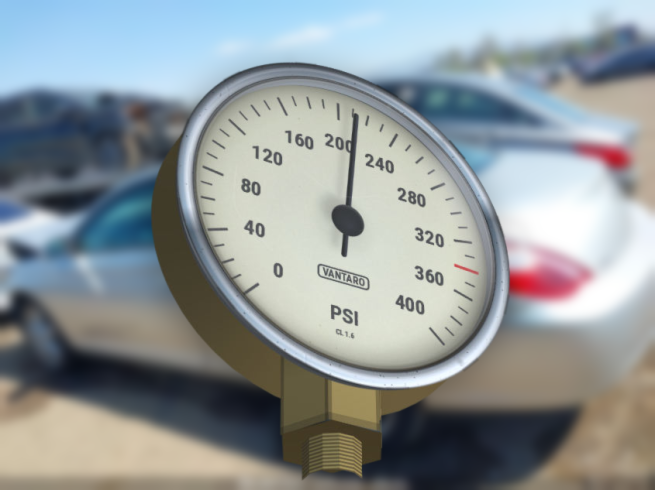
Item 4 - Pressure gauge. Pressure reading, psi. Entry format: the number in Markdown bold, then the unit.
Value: **210** psi
